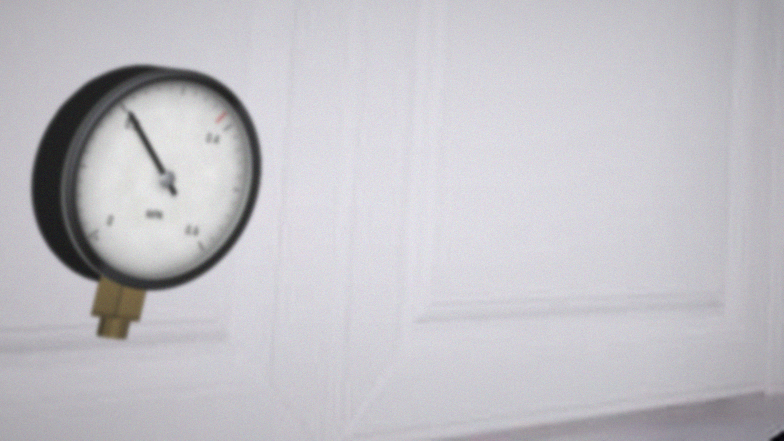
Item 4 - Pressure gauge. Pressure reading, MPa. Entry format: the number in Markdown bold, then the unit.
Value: **0.2** MPa
